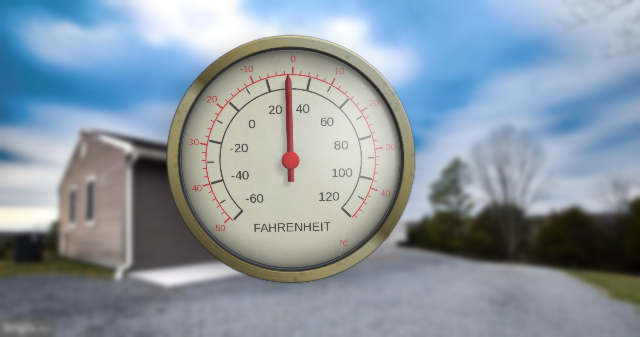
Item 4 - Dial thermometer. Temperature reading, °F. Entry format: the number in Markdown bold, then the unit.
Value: **30** °F
